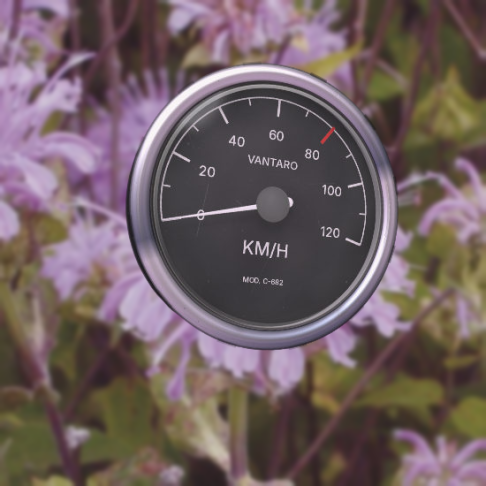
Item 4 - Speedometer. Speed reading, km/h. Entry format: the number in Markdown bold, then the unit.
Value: **0** km/h
